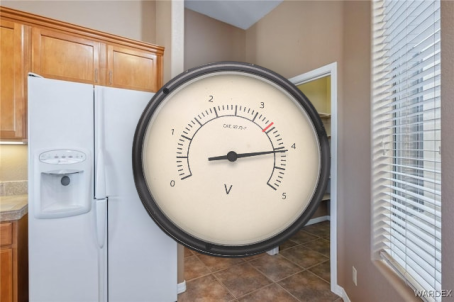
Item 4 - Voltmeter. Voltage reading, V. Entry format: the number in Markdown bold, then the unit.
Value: **4.1** V
